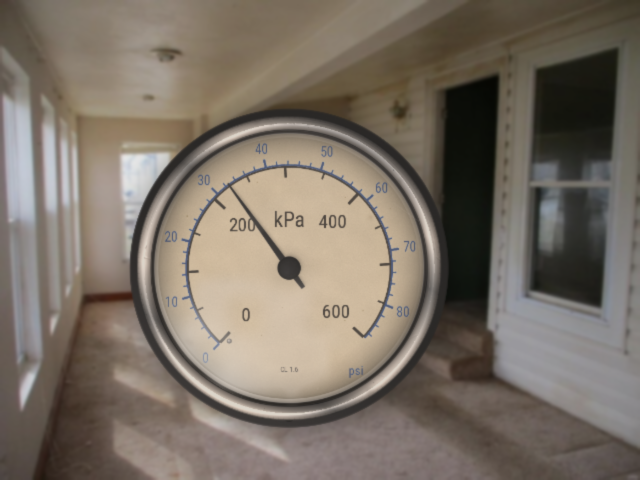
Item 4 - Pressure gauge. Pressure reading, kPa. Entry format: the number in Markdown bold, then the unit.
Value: **225** kPa
